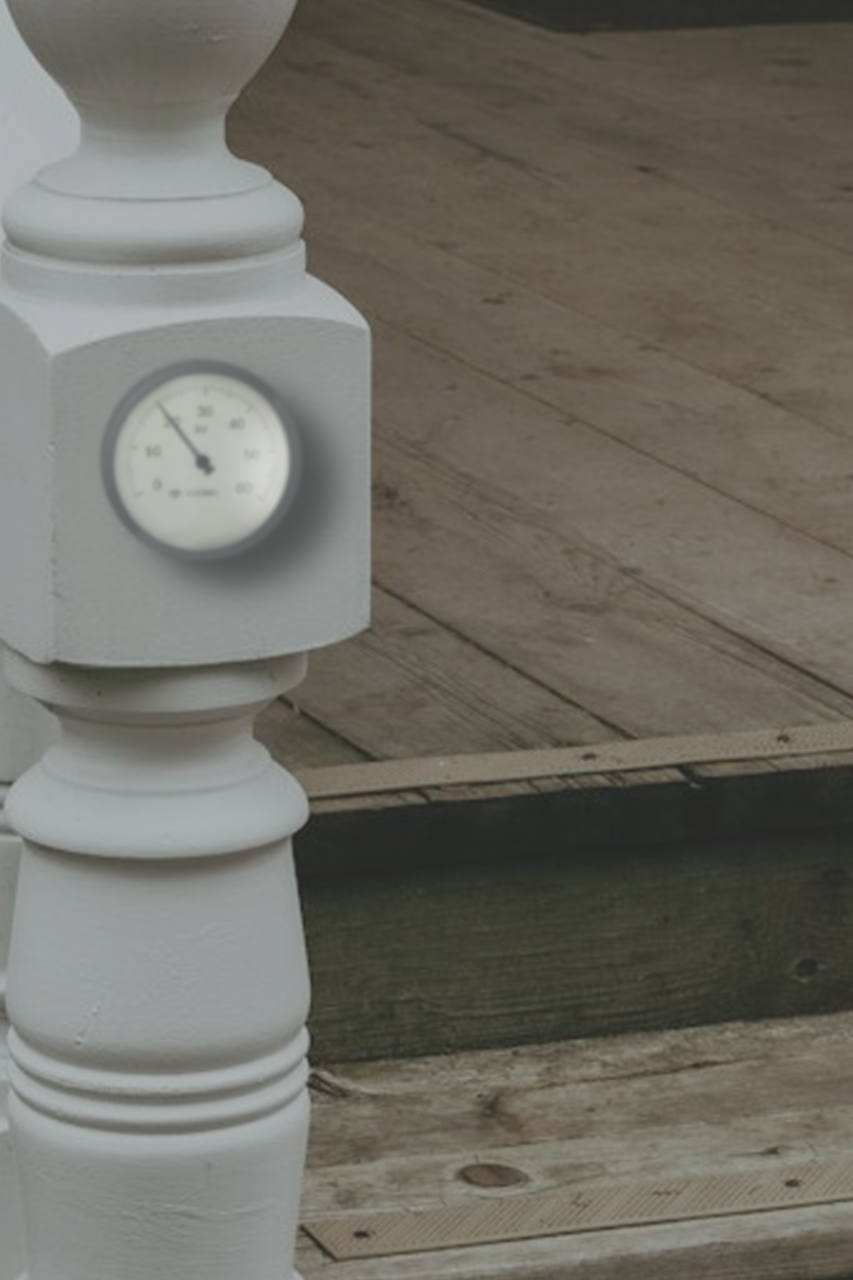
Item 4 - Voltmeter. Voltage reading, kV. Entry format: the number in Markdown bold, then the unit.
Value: **20** kV
